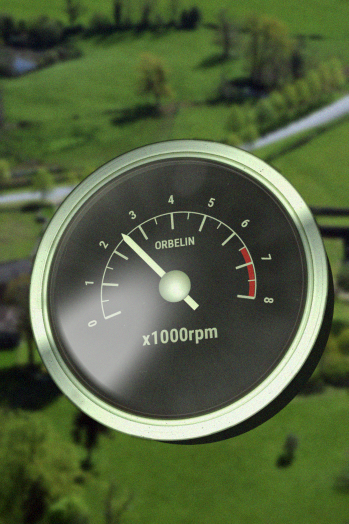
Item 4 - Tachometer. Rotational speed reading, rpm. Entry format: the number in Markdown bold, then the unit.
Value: **2500** rpm
